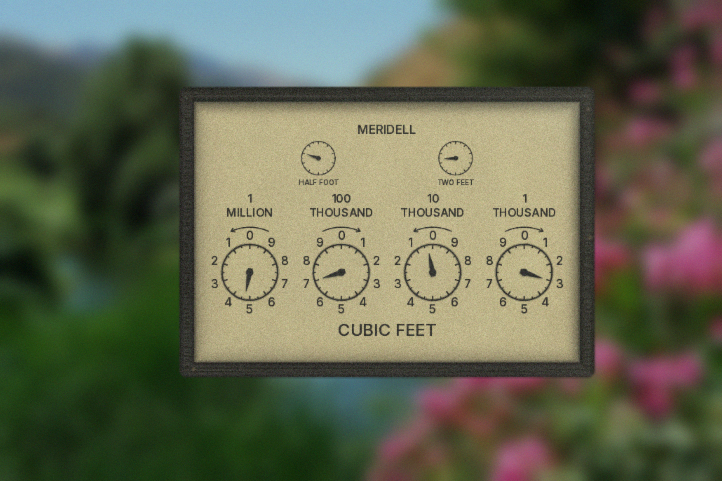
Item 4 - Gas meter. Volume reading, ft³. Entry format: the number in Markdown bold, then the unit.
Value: **470300** ft³
